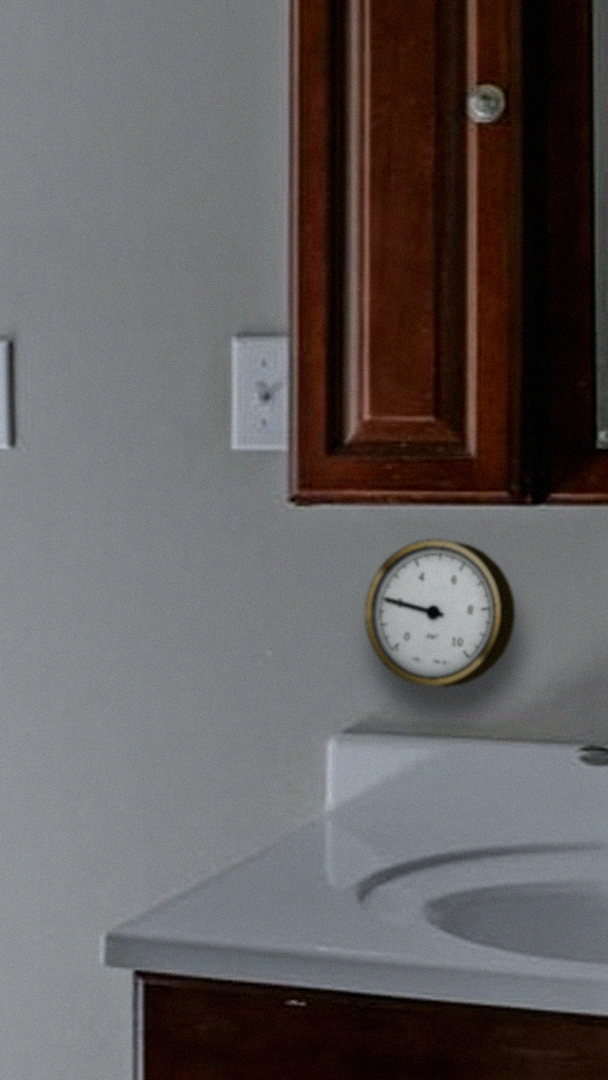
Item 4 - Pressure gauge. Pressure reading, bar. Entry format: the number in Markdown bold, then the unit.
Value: **2** bar
